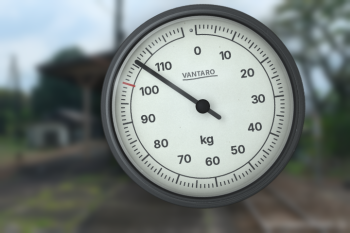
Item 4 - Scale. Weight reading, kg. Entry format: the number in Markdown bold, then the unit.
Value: **106** kg
